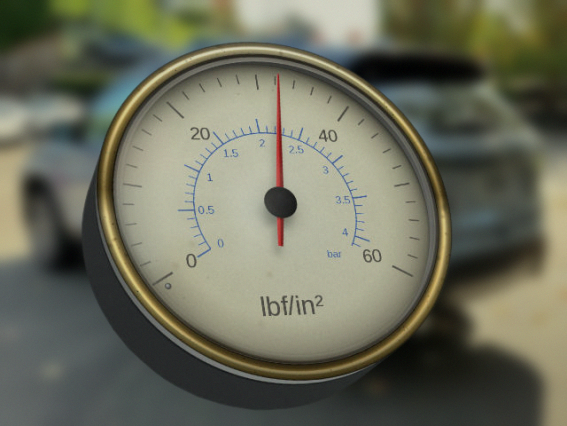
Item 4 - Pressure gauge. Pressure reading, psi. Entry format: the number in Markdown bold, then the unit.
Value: **32** psi
